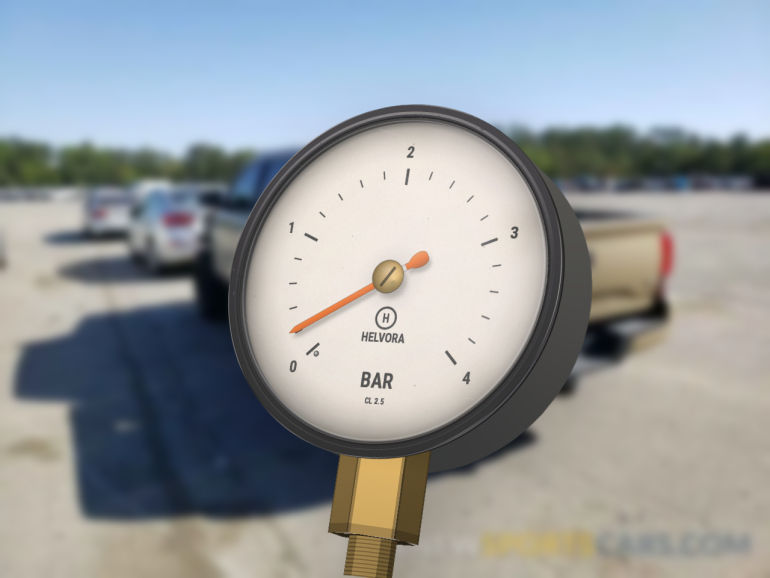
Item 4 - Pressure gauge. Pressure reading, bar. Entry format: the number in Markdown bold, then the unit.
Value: **0.2** bar
